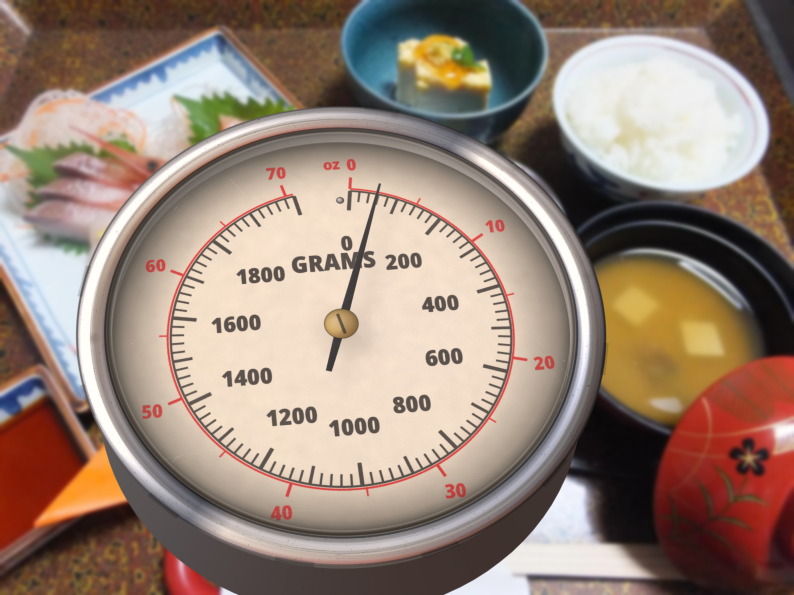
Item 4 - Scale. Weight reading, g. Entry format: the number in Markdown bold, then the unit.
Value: **60** g
